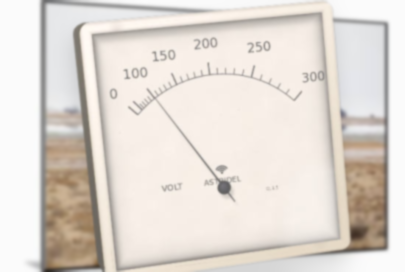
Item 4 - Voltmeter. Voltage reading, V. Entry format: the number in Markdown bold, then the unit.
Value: **100** V
